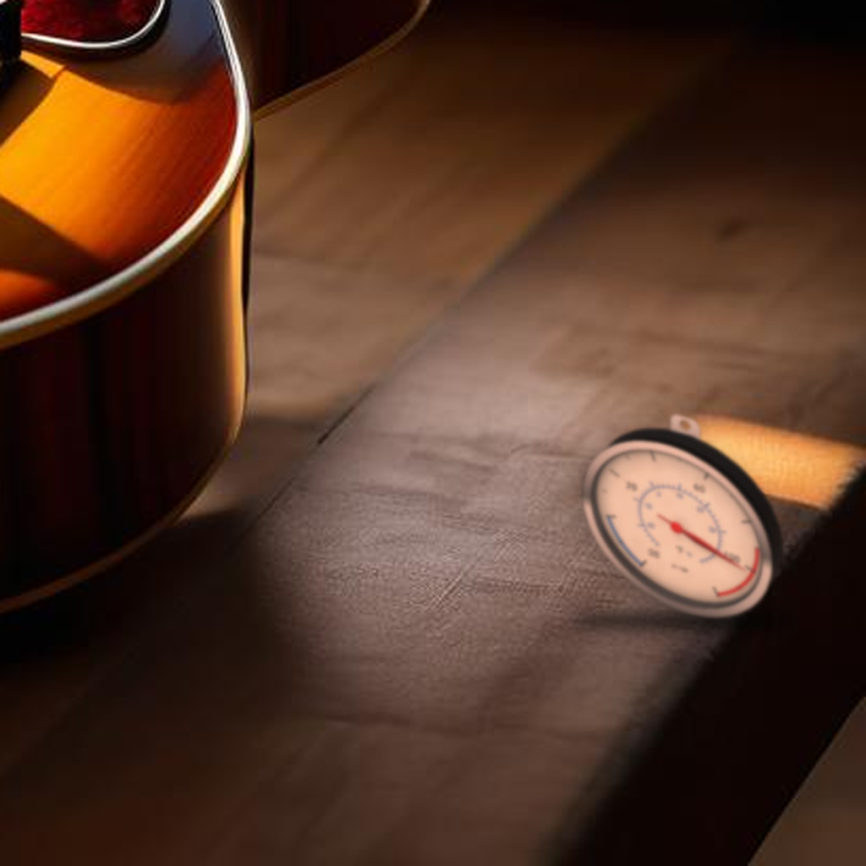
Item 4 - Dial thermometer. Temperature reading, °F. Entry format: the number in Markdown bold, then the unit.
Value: **100** °F
